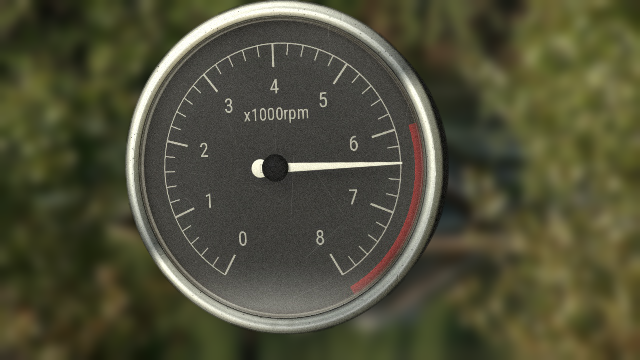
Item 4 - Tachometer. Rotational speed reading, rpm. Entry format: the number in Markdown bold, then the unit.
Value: **6400** rpm
